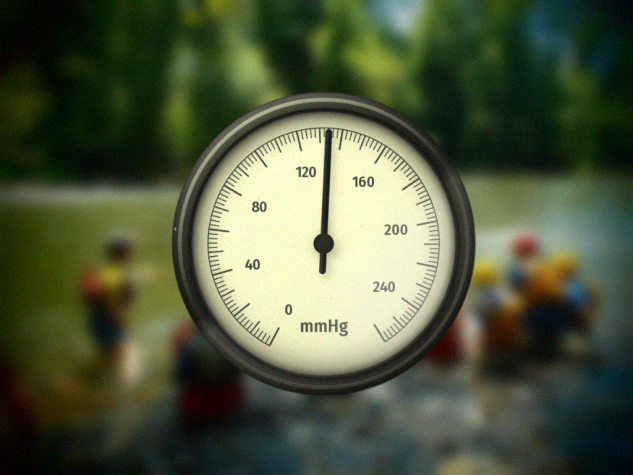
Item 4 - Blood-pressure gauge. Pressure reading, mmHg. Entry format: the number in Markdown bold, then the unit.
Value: **134** mmHg
